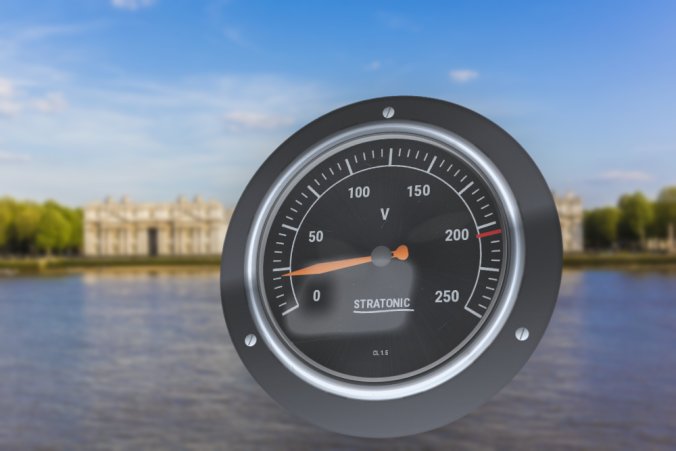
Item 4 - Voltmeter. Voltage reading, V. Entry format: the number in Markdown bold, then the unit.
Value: **20** V
